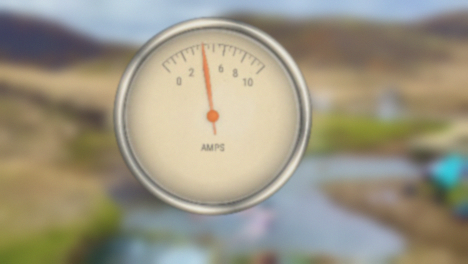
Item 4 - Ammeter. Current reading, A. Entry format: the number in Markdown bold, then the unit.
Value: **4** A
